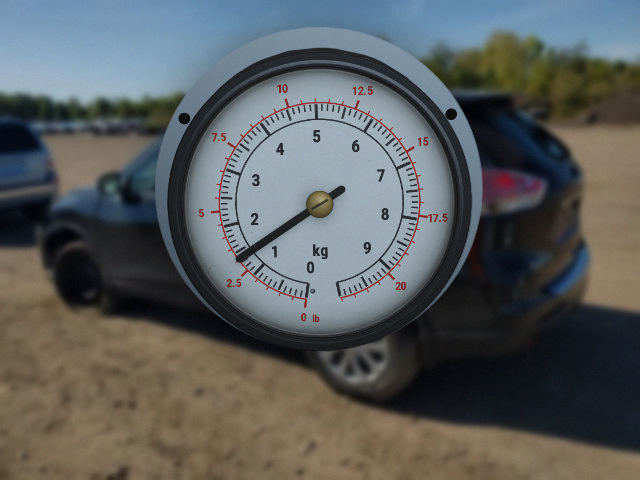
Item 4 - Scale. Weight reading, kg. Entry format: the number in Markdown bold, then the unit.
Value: **1.4** kg
